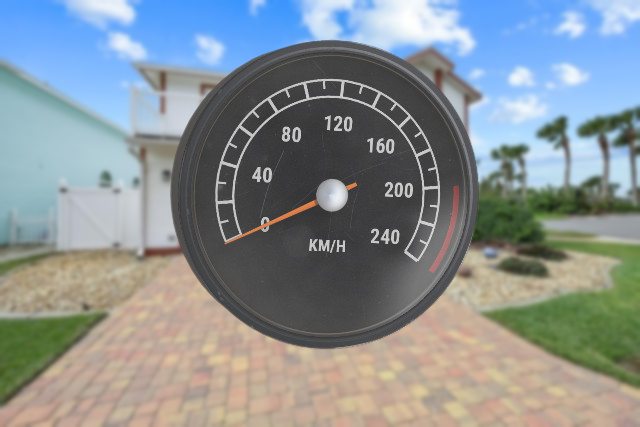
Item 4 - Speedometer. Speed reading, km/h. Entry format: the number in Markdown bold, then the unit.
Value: **0** km/h
